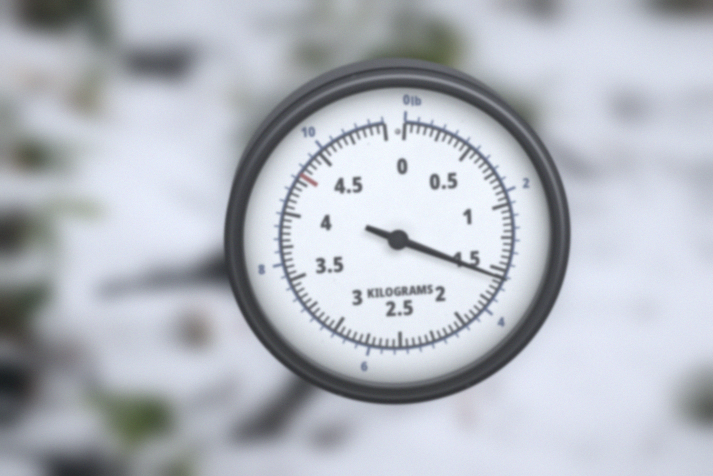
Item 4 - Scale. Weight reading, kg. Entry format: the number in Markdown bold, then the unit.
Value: **1.55** kg
